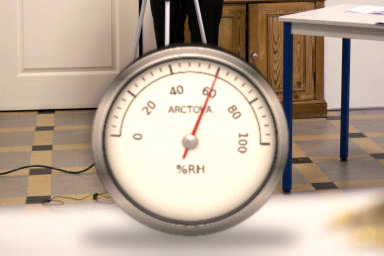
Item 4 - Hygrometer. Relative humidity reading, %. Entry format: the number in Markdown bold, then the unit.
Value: **60** %
